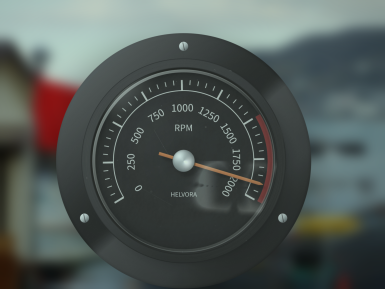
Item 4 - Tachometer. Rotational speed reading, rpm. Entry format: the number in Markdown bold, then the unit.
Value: **1900** rpm
